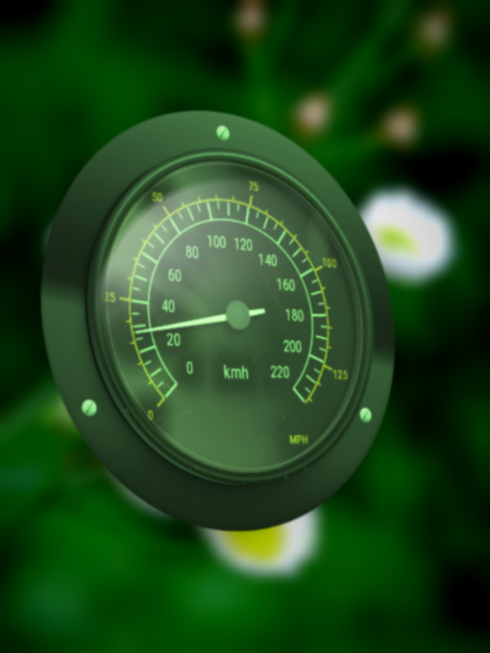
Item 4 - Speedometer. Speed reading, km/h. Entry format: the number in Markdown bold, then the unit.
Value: **27.5** km/h
